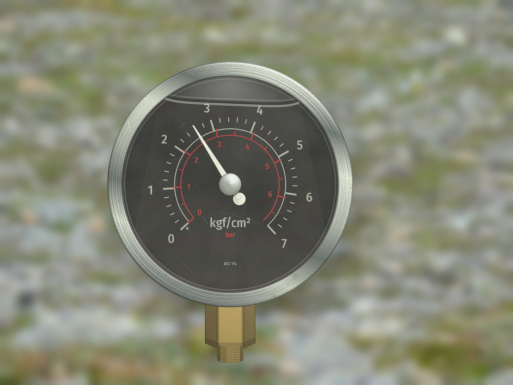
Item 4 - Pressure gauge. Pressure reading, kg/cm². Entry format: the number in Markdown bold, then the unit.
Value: **2.6** kg/cm²
